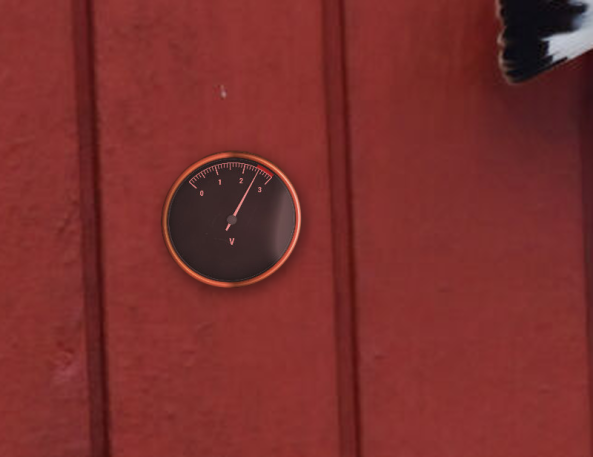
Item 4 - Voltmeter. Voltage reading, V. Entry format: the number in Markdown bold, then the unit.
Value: **2.5** V
